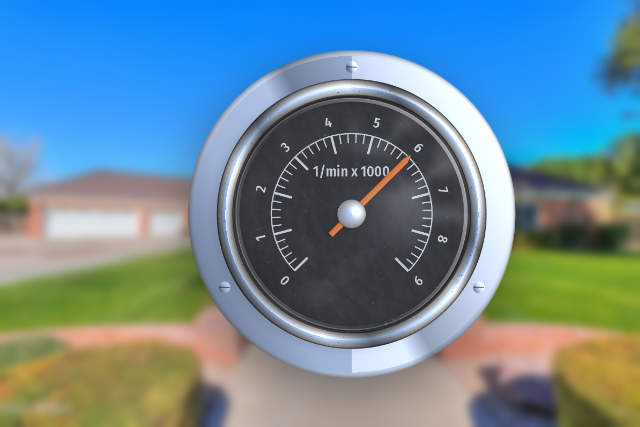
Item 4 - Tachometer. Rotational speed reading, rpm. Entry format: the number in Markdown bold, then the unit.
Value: **6000** rpm
